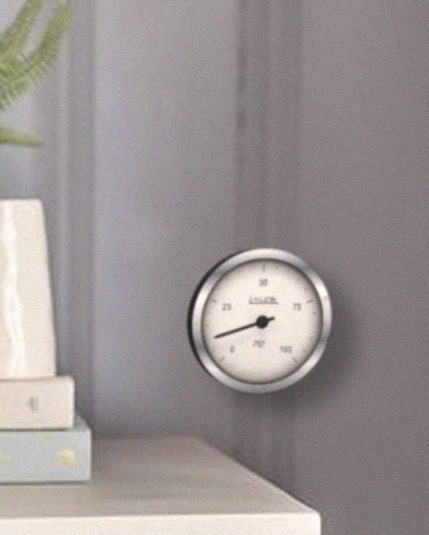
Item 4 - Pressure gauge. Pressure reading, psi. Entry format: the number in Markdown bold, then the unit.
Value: **10** psi
